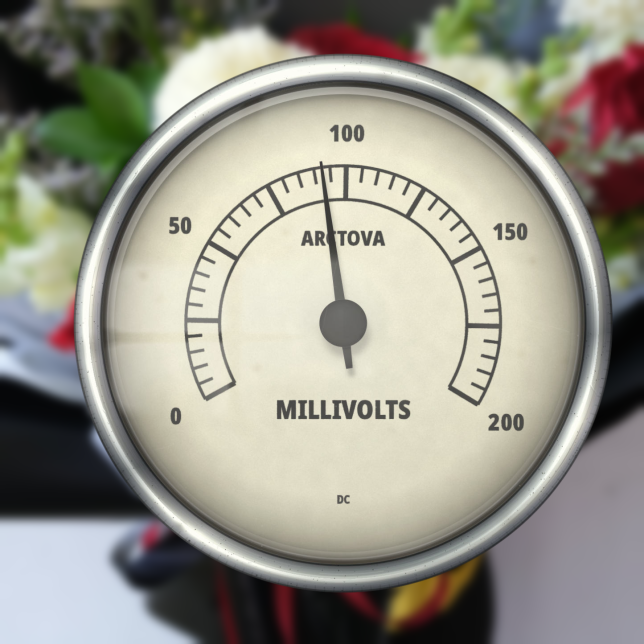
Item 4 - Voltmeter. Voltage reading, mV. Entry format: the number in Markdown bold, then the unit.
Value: **92.5** mV
